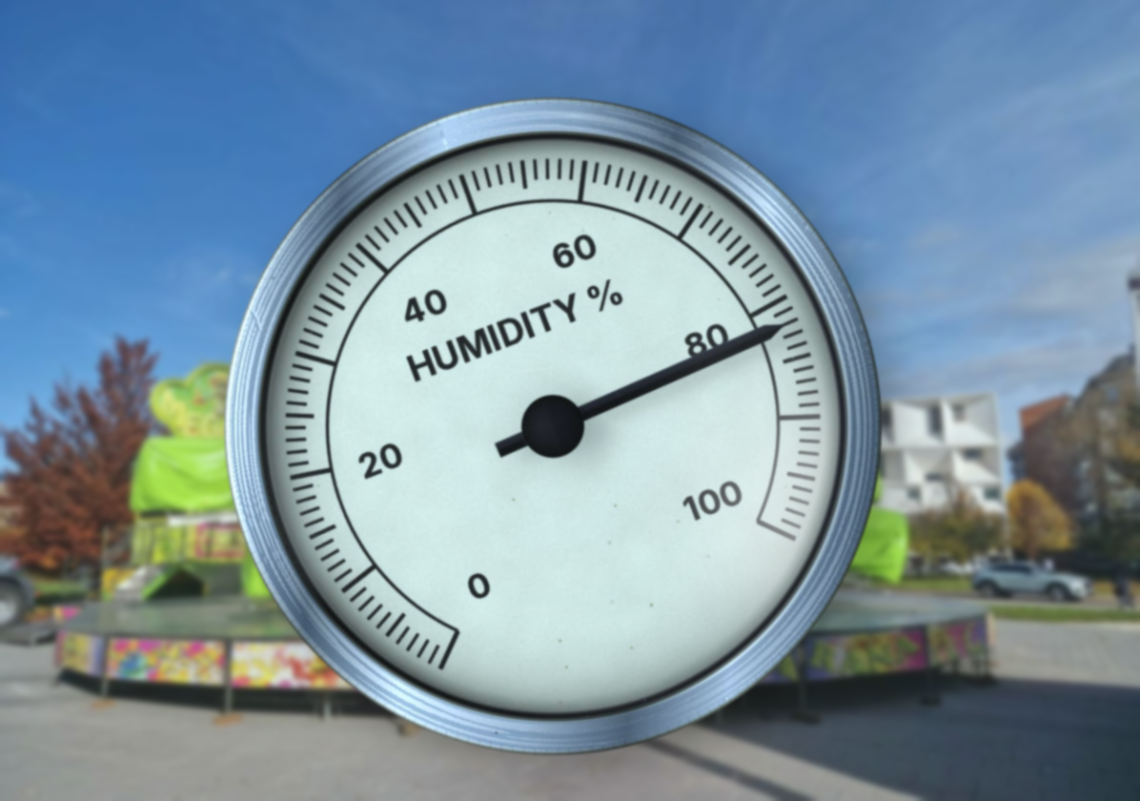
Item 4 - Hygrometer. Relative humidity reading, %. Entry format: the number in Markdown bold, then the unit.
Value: **82** %
